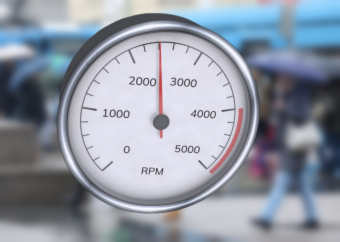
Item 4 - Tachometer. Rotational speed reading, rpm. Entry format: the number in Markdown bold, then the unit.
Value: **2400** rpm
